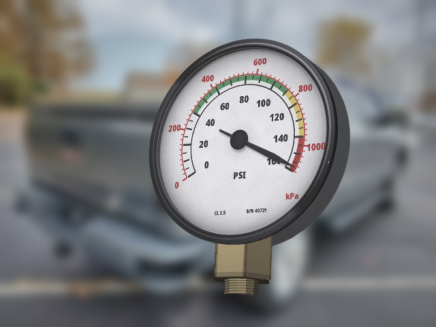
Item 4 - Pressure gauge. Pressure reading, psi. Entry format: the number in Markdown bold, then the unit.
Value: **157.5** psi
